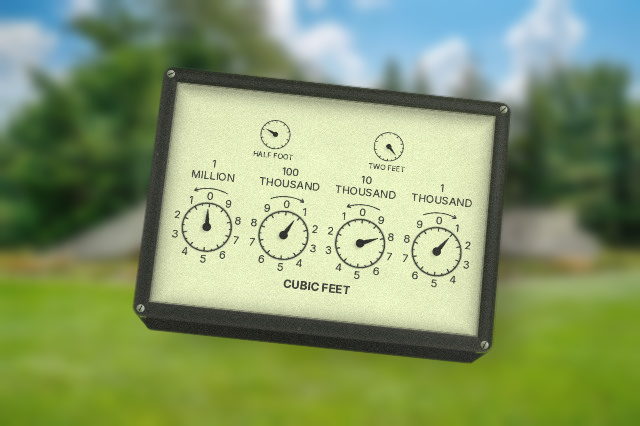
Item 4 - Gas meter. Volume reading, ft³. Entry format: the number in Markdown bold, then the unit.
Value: **8100** ft³
